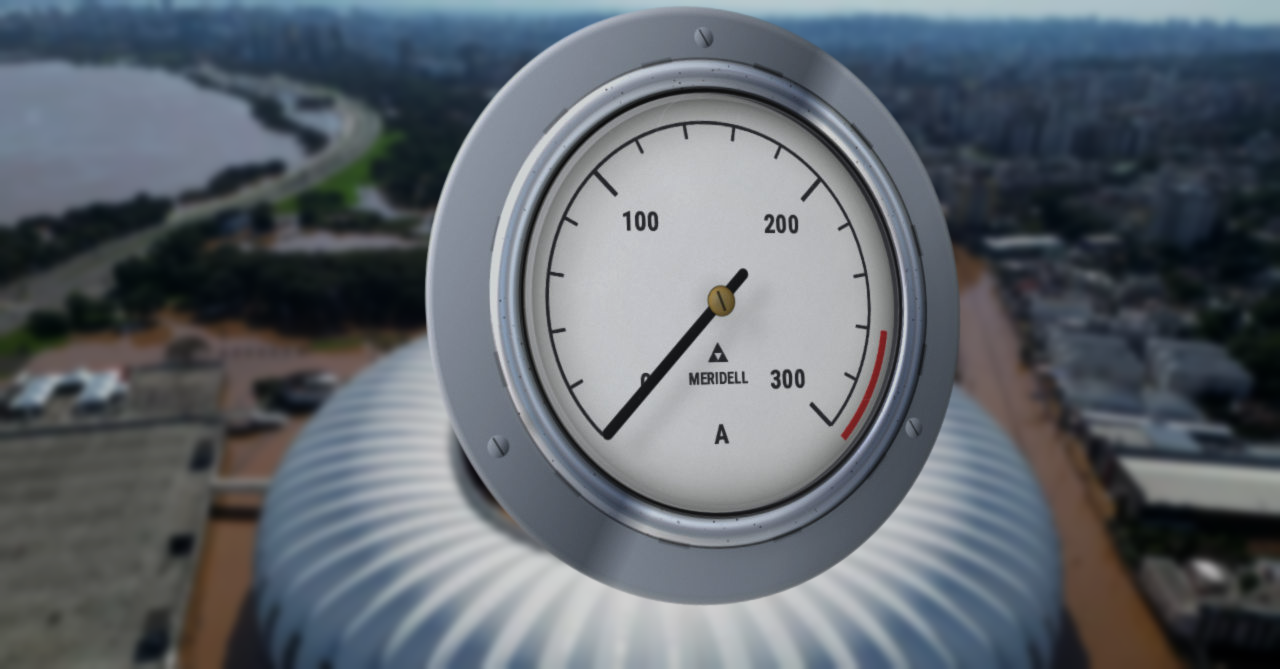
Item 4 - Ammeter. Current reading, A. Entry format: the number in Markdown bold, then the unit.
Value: **0** A
